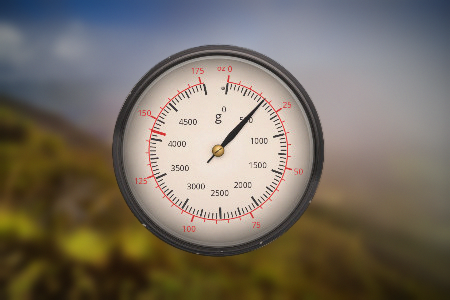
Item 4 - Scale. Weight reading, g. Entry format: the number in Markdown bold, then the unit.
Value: **500** g
